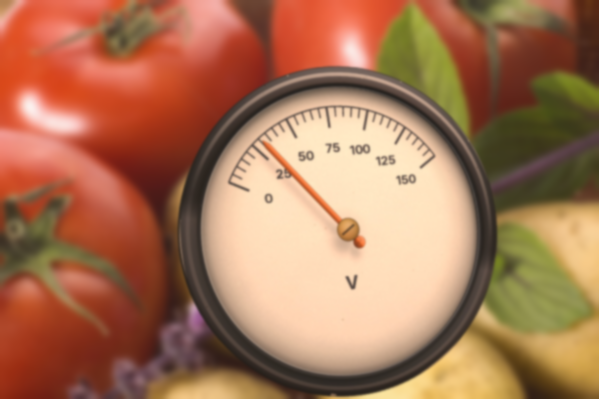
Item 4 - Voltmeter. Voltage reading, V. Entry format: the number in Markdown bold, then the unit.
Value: **30** V
